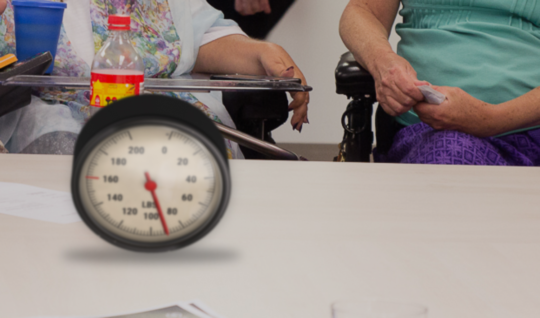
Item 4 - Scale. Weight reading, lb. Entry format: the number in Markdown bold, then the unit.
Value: **90** lb
